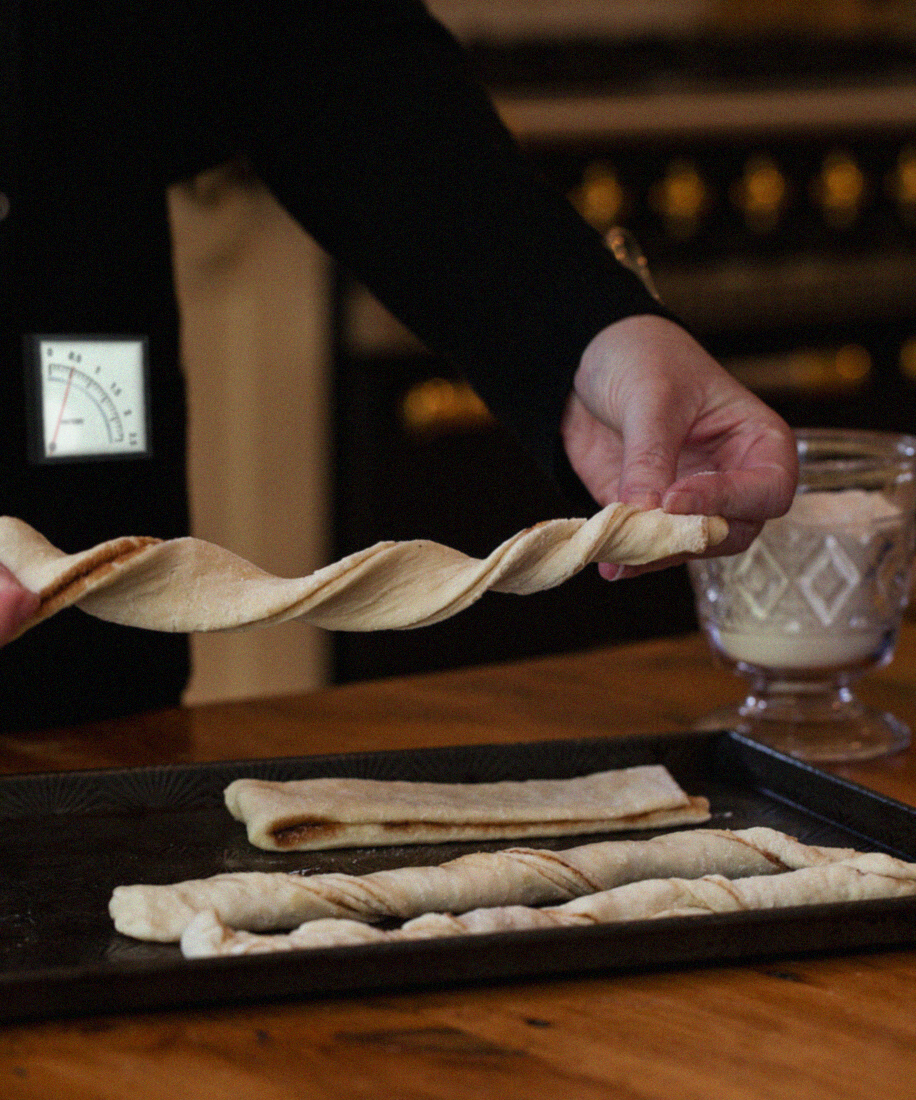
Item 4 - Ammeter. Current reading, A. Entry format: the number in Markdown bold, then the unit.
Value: **0.5** A
